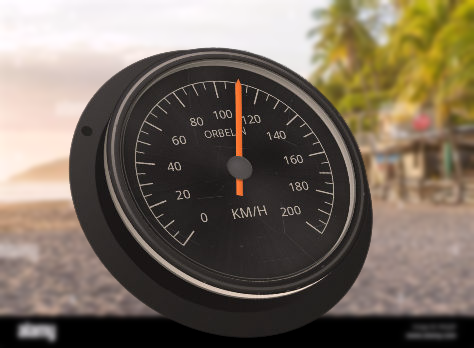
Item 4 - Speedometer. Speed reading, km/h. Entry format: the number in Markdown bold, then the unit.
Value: **110** km/h
